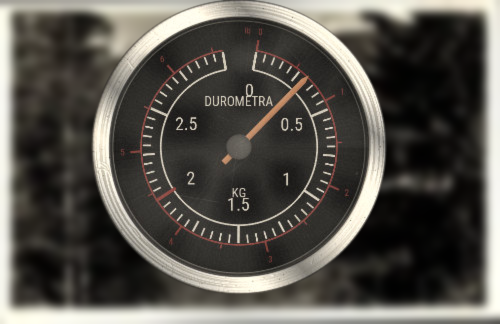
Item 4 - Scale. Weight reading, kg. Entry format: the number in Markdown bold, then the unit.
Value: **0.3** kg
